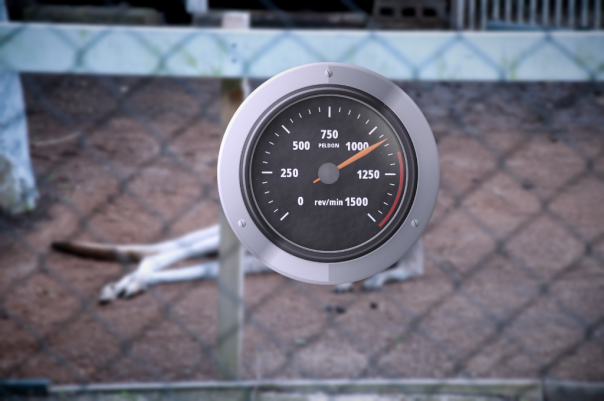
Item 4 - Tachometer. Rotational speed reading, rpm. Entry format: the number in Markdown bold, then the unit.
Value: **1075** rpm
